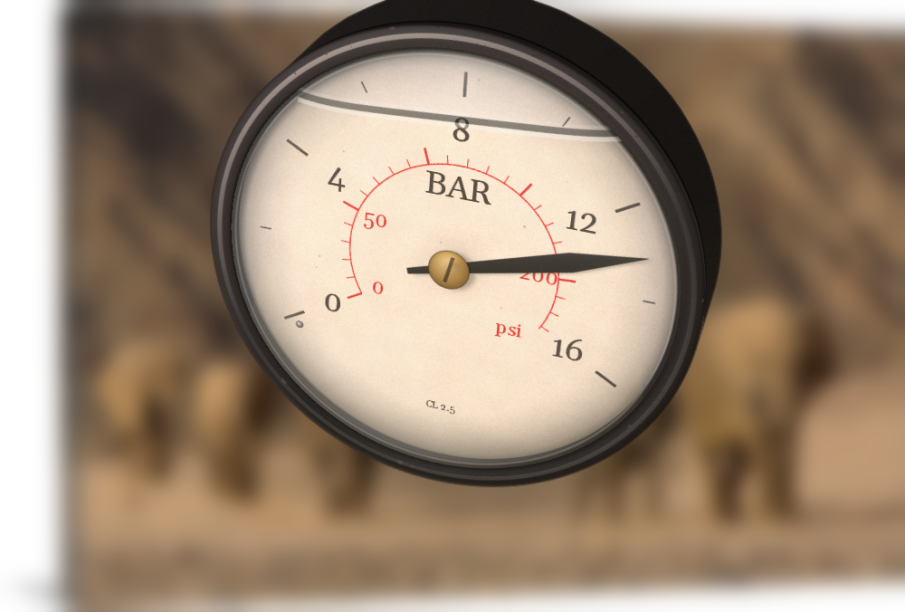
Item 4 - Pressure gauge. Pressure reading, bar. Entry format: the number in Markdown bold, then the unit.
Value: **13** bar
